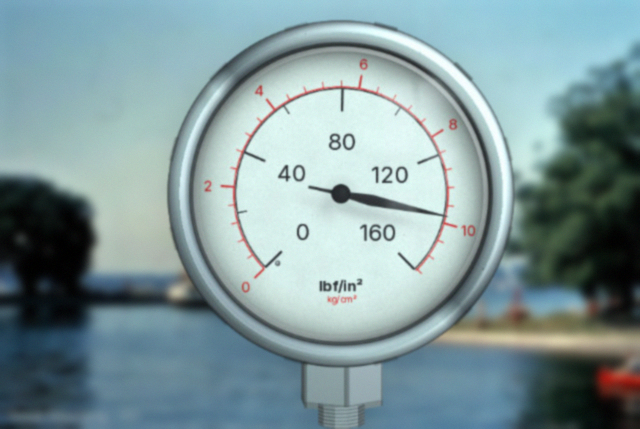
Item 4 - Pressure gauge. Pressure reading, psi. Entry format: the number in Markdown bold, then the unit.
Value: **140** psi
